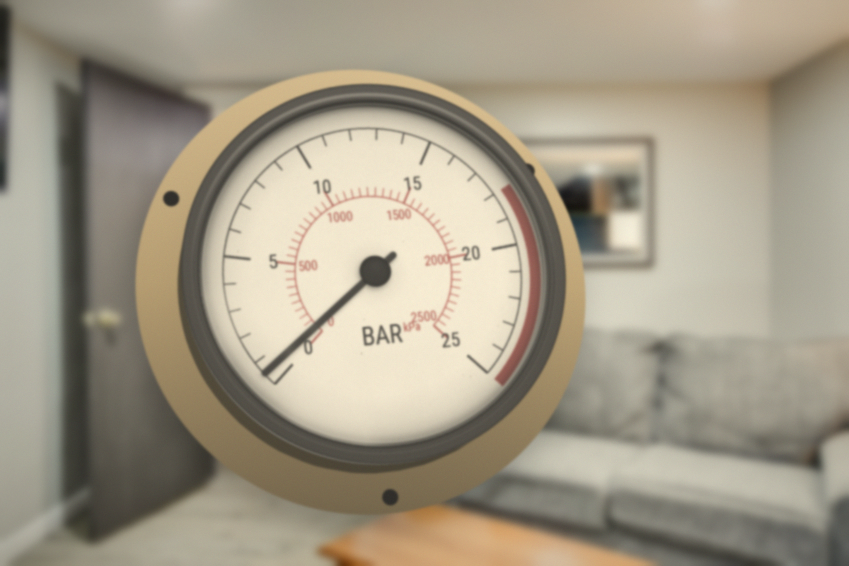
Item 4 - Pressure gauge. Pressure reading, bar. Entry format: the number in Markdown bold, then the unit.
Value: **0.5** bar
